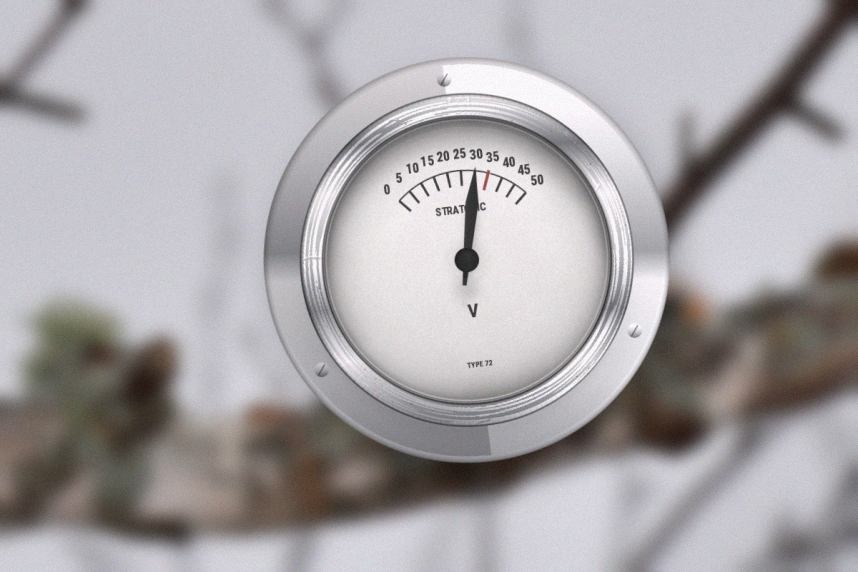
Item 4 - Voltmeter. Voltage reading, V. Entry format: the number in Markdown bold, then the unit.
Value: **30** V
